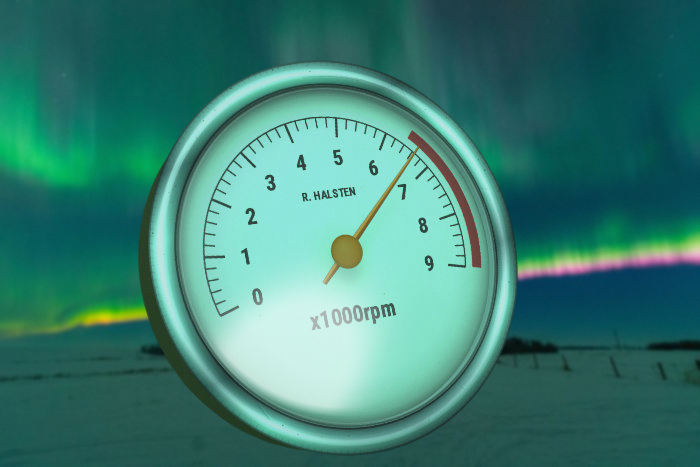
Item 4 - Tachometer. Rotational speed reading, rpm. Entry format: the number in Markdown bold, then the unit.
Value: **6600** rpm
